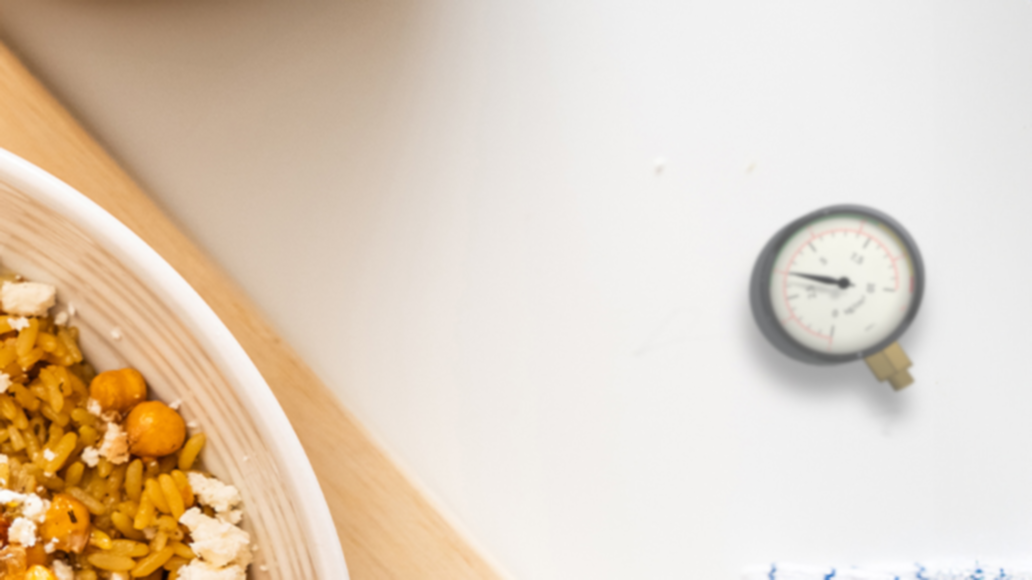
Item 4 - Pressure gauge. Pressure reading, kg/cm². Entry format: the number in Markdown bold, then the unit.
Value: **3.5** kg/cm²
